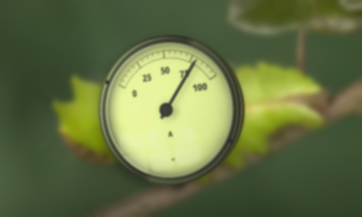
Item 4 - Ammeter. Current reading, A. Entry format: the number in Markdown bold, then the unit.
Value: **80** A
